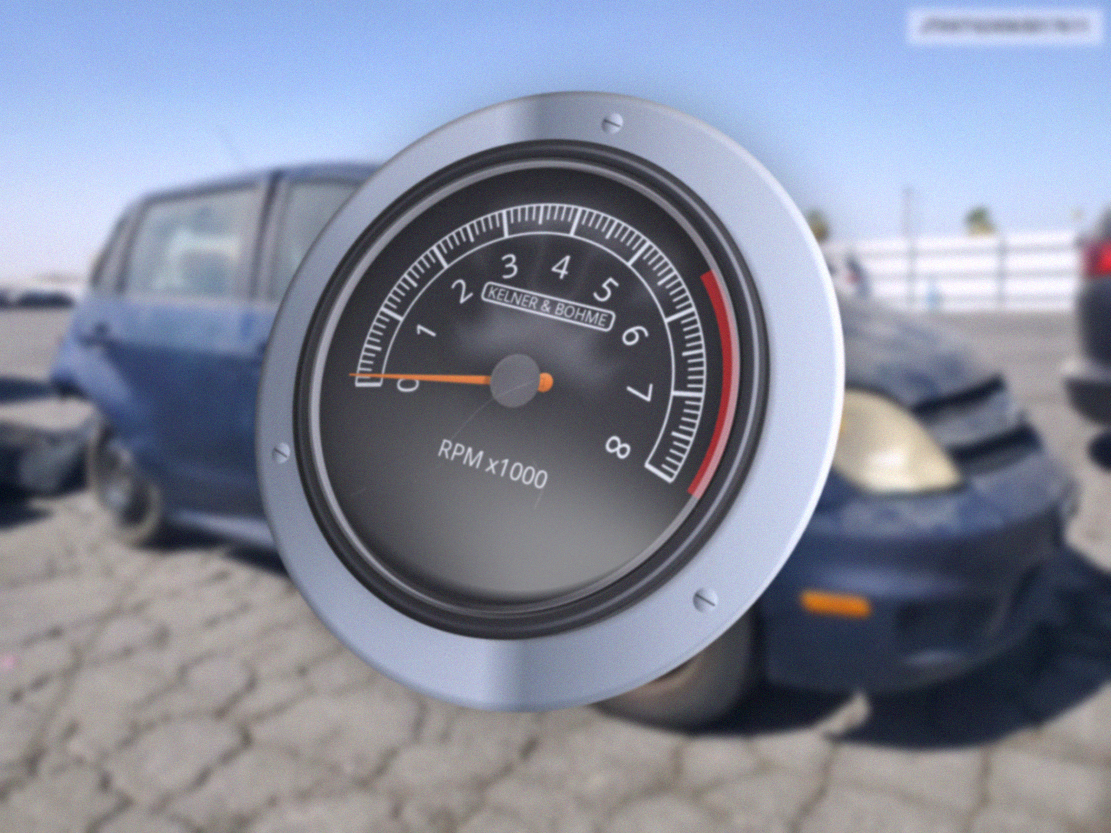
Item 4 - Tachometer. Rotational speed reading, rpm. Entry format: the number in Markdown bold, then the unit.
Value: **100** rpm
